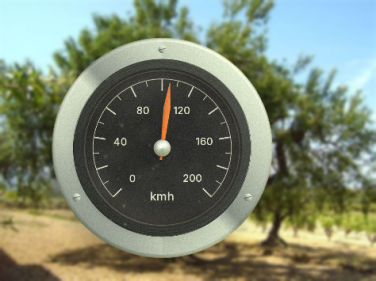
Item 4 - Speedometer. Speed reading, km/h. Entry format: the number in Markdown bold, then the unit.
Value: **105** km/h
